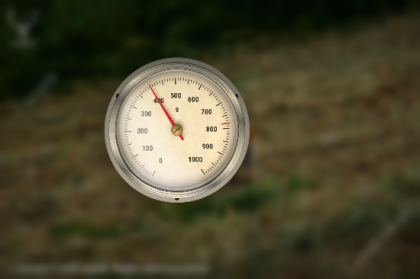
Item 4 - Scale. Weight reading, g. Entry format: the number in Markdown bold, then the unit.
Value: **400** g
